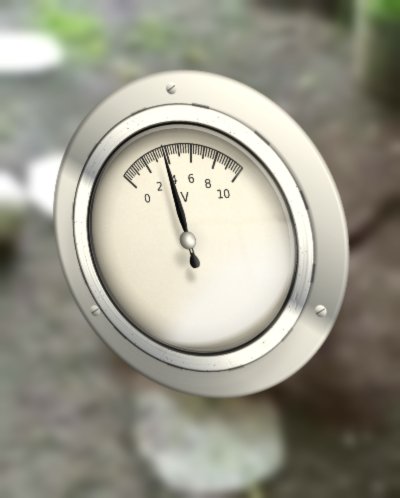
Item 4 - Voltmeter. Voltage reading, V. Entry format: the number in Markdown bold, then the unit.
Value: **4** V
